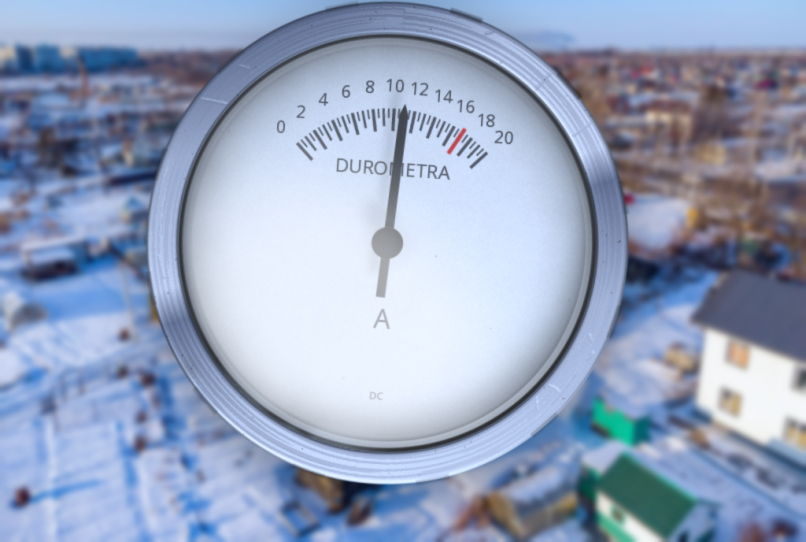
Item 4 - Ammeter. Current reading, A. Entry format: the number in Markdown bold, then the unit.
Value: **11** A
